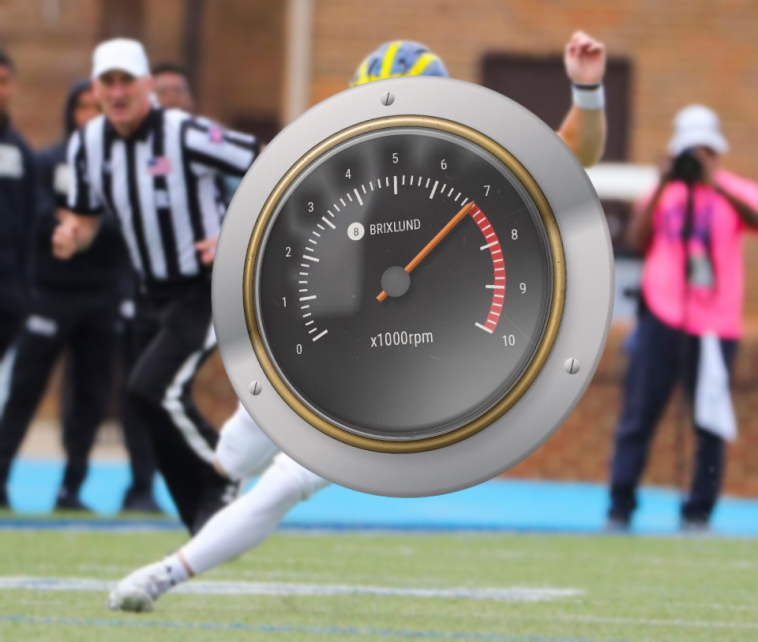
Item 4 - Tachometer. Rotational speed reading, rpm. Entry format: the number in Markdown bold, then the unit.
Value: **7000** rpm
